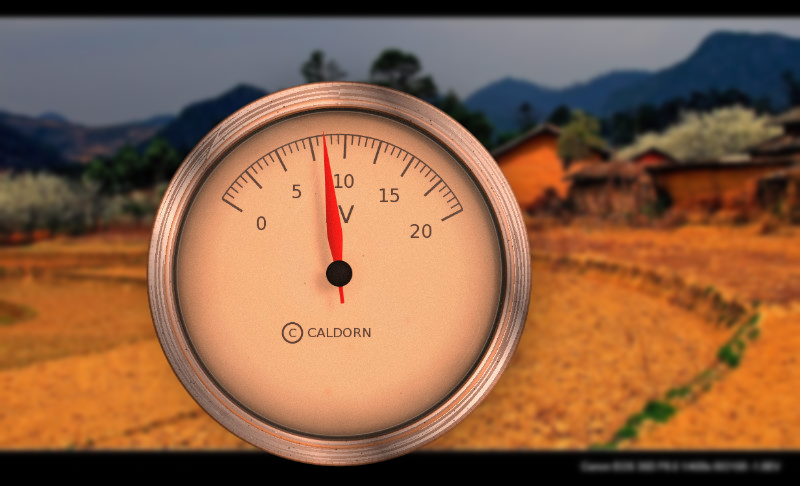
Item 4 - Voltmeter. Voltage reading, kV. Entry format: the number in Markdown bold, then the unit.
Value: **8.5** kV
